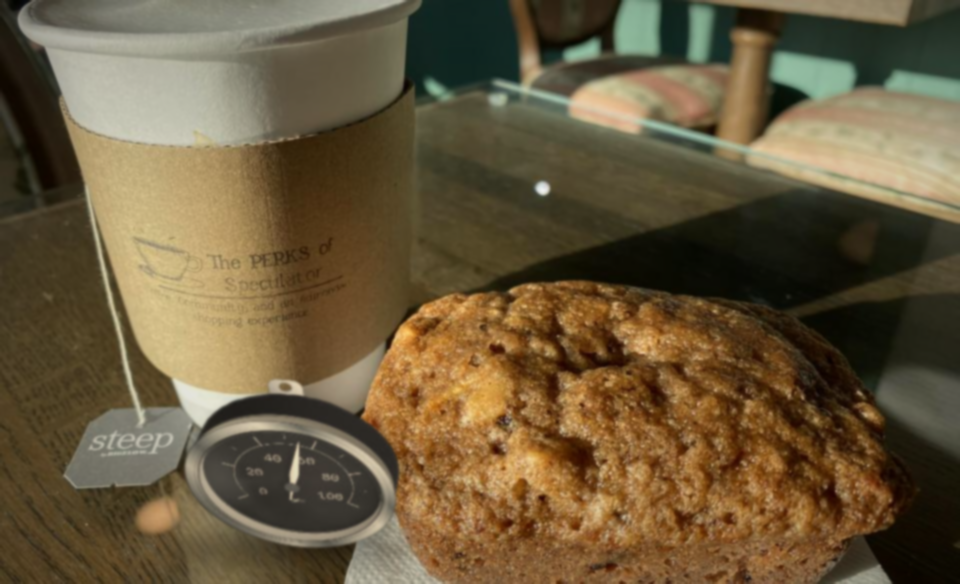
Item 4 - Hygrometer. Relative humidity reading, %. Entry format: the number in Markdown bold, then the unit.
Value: **55** %
